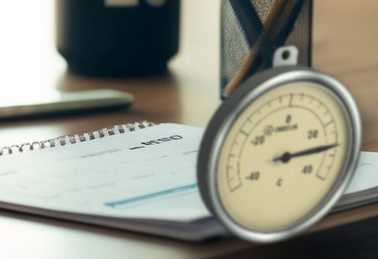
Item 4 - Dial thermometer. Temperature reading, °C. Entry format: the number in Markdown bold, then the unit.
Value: **28** °C
